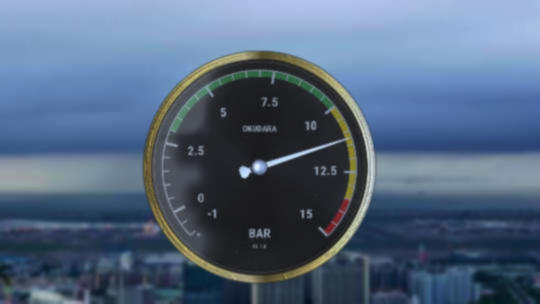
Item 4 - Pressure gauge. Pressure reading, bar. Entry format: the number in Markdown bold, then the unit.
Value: **11.25** bar
